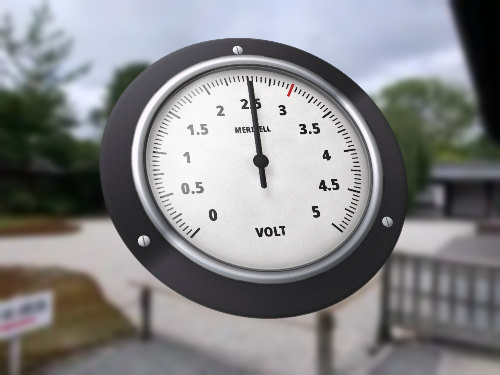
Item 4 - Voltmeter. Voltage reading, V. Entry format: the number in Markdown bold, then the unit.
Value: **2.5** V
